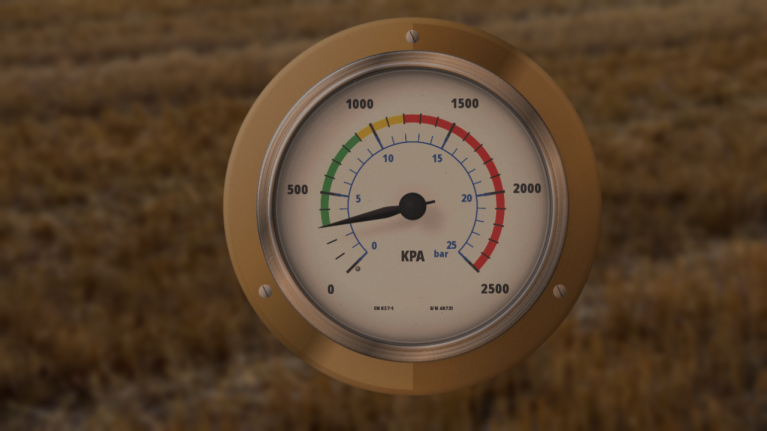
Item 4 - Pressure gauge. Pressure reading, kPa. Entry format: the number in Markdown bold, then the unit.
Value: **300** kPa
